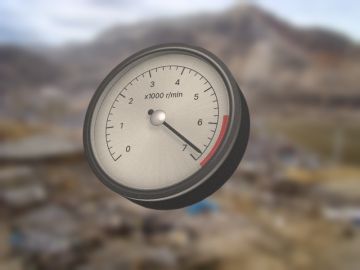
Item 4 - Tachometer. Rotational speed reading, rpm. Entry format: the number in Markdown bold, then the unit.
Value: **6800** rpm
